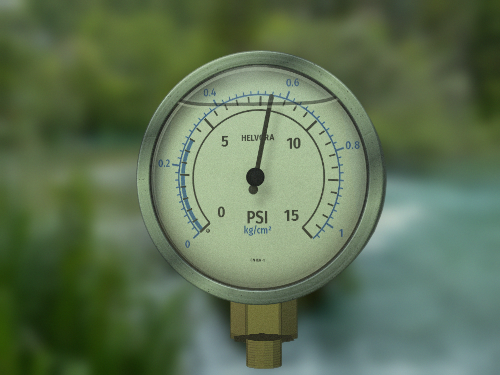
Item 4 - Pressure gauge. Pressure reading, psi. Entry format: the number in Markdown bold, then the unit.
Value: **8** psi
